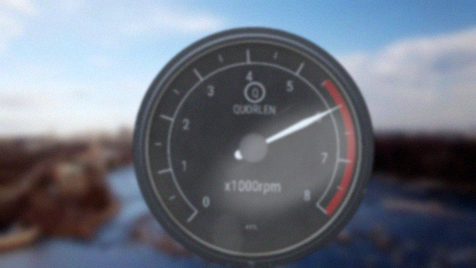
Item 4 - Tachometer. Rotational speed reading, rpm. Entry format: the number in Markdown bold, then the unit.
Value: **6000** rpm
